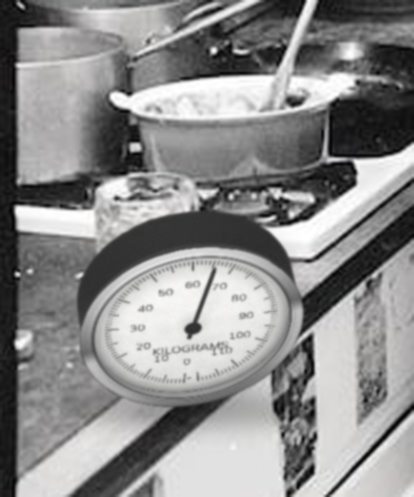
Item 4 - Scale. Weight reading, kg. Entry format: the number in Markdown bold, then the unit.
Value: **65** kg
